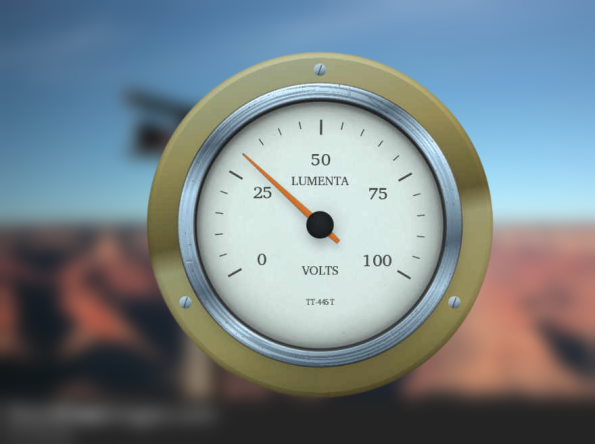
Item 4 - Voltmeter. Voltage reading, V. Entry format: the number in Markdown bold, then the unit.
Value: **30** V
